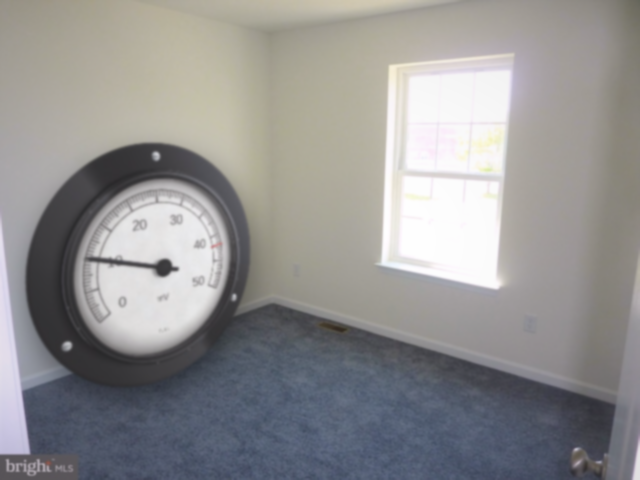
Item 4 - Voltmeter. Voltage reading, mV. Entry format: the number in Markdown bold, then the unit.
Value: **10** mV
